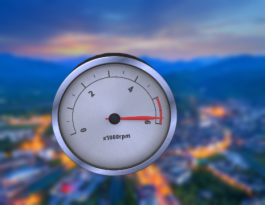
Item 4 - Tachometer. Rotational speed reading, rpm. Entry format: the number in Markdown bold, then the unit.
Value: **5750** rpm
